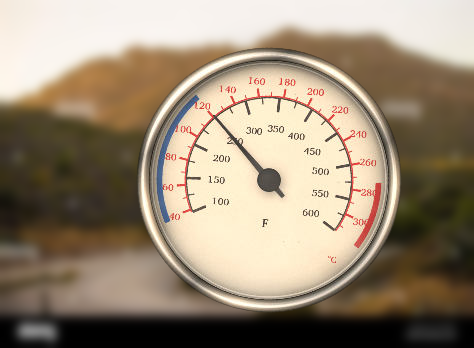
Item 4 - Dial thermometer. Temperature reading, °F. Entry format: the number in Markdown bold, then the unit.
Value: **250** °F
